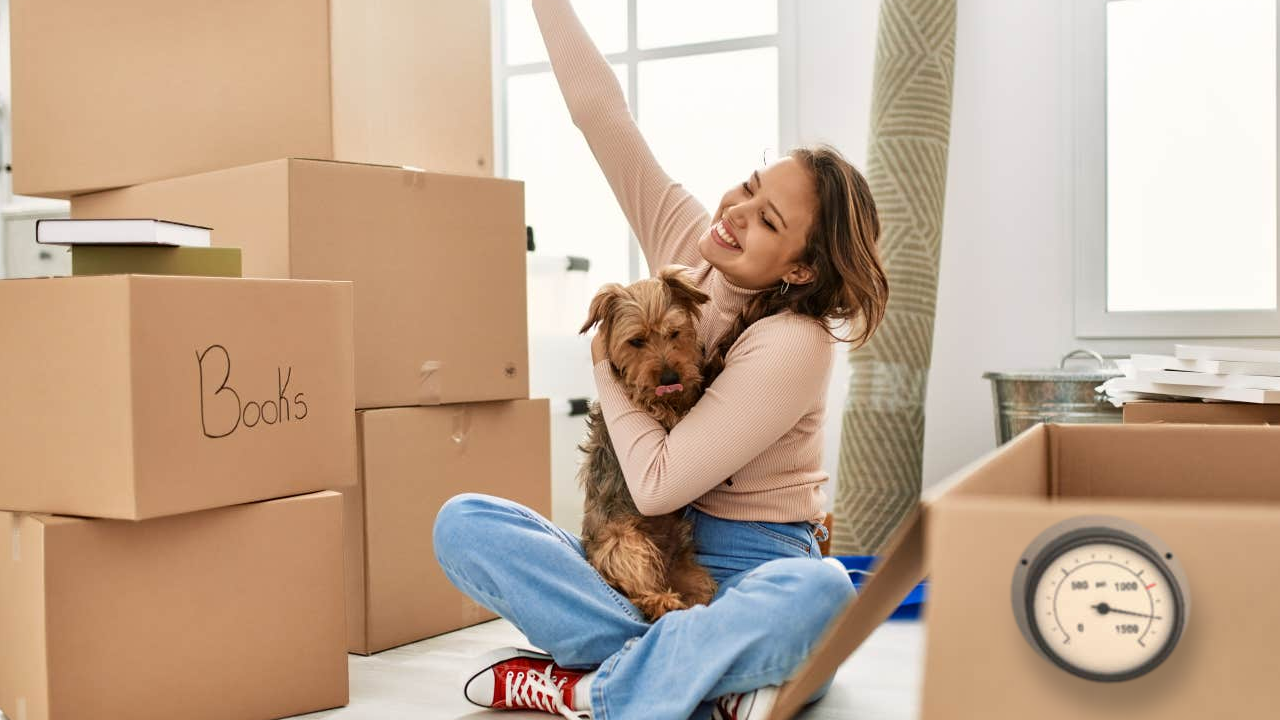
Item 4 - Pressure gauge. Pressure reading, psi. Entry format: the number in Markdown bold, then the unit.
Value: **1300** psi
